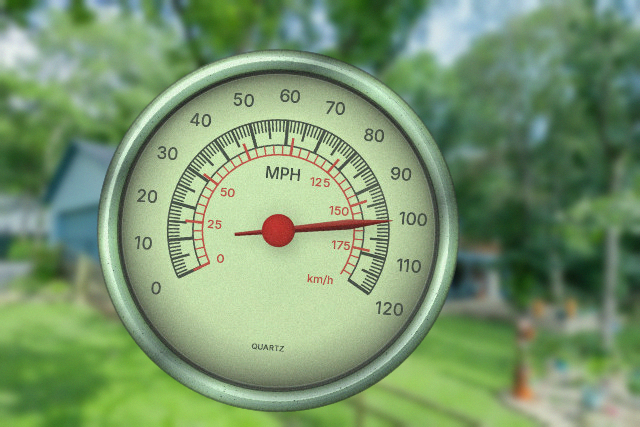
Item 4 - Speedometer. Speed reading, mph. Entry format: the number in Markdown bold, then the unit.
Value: **100** mph
